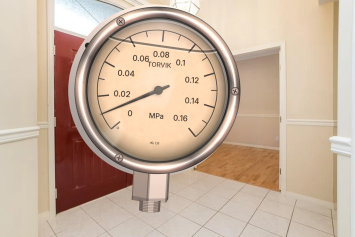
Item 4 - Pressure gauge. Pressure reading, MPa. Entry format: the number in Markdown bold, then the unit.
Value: **0.01** MPa
